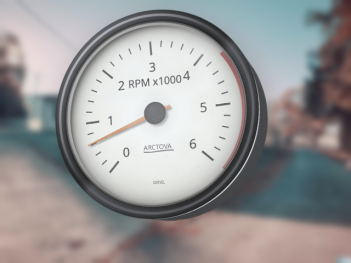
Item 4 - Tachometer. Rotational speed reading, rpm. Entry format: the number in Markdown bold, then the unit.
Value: **600** rpm
